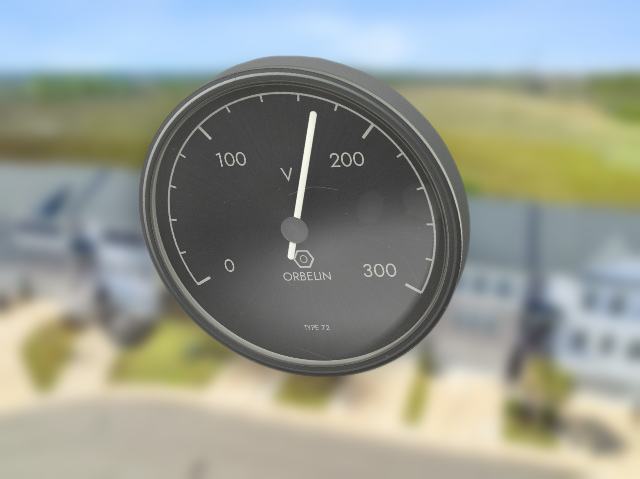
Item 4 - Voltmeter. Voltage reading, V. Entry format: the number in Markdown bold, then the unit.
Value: **170** V
